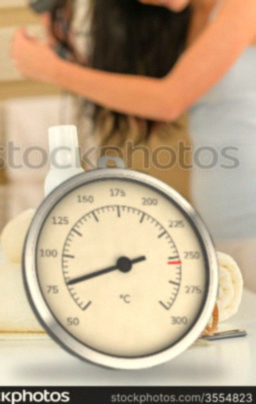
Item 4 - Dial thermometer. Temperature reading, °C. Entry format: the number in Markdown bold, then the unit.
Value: **75** °C
